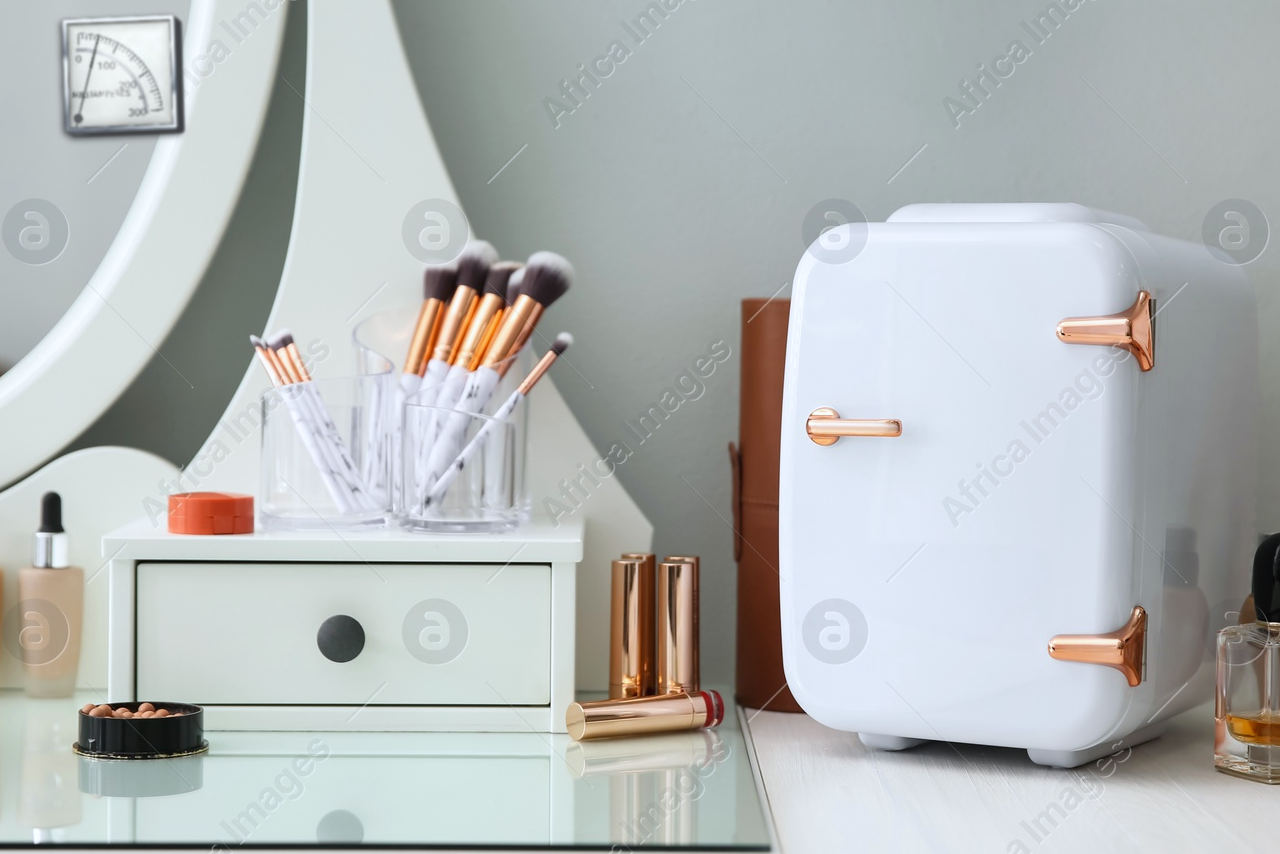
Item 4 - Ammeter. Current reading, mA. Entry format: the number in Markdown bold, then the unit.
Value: **50** mA
